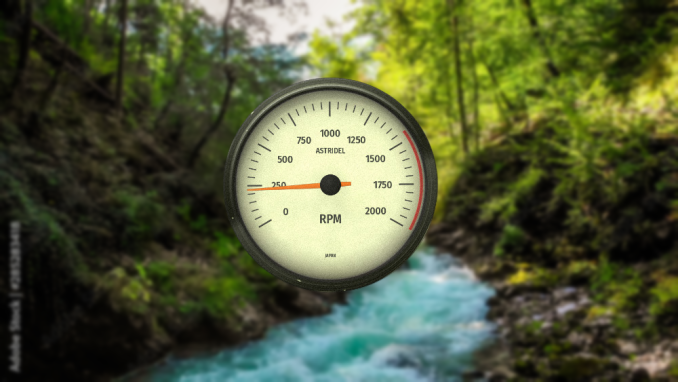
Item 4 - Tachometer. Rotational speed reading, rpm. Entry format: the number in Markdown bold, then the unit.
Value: **225** rpm
